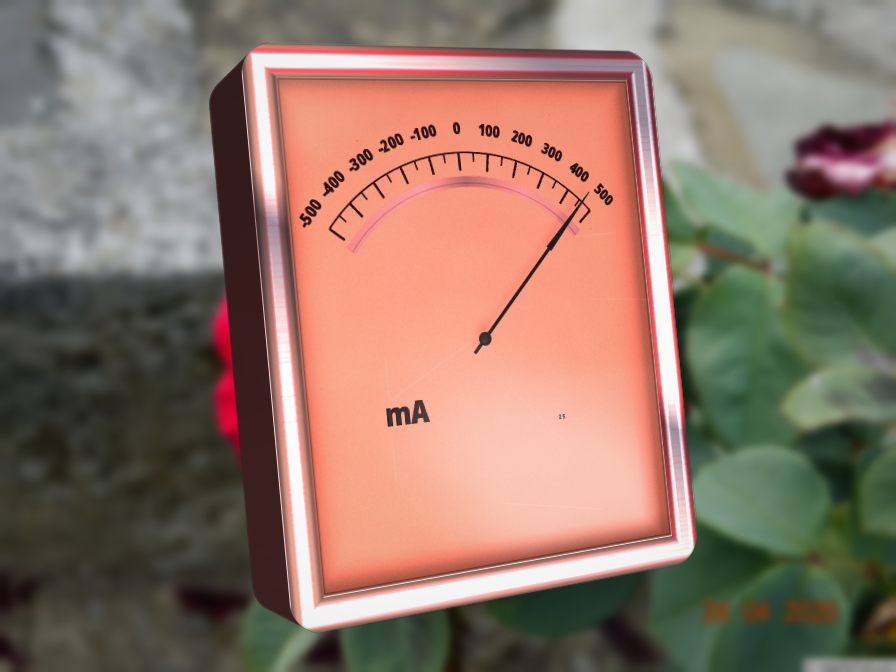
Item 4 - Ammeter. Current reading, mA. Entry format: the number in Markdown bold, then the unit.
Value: **450** mA
